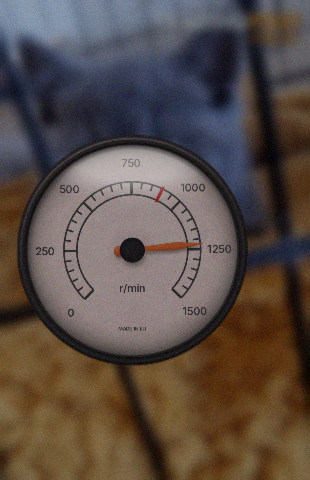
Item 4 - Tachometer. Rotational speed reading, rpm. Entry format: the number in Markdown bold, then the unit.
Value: **1225** rpm
